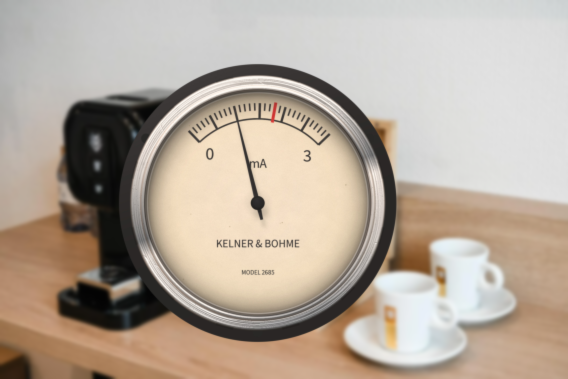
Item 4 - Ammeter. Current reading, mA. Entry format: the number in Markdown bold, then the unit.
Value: **1** mA
